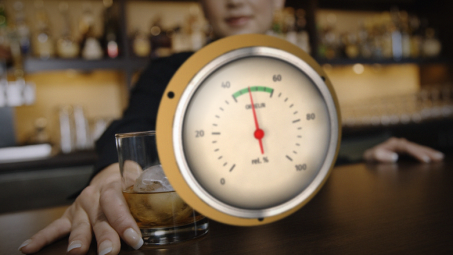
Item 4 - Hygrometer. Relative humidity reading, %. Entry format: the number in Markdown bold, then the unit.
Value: **48** %
